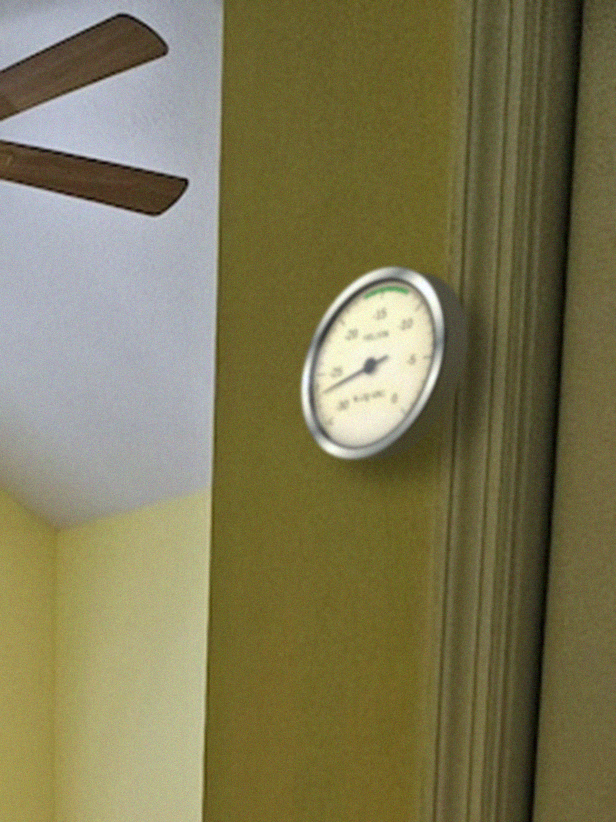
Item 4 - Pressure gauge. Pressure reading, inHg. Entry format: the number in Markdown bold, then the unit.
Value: **-27** inHg
